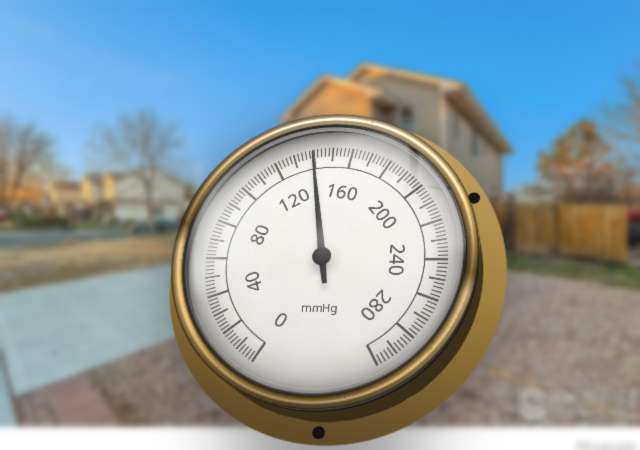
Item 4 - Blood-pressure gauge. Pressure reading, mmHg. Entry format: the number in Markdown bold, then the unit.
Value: **140** mmHg
